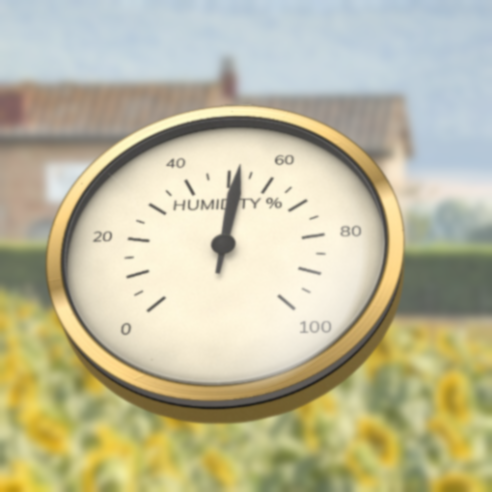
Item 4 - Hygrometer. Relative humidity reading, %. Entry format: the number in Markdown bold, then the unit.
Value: **52.5** %
